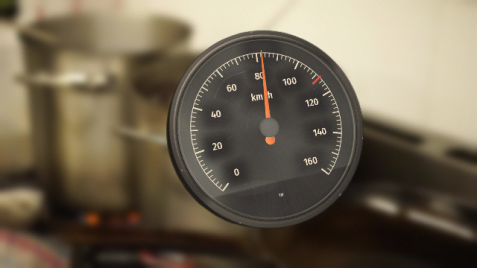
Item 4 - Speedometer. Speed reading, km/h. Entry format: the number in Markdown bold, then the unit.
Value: **82** km/h
